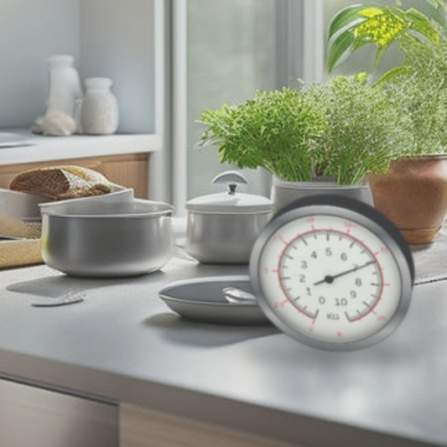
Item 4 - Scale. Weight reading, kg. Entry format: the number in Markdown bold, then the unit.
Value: **7** kg
